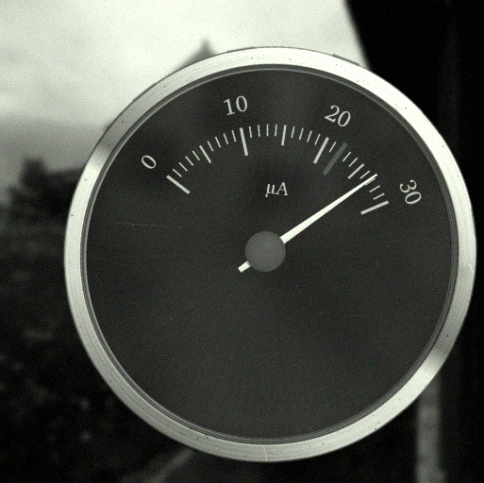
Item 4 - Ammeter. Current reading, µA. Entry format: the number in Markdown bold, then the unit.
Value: **27** µA
